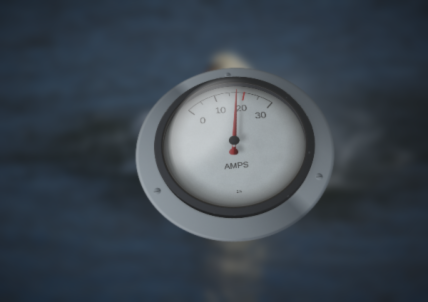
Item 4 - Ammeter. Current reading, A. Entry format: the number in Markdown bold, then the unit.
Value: **17.5** A
